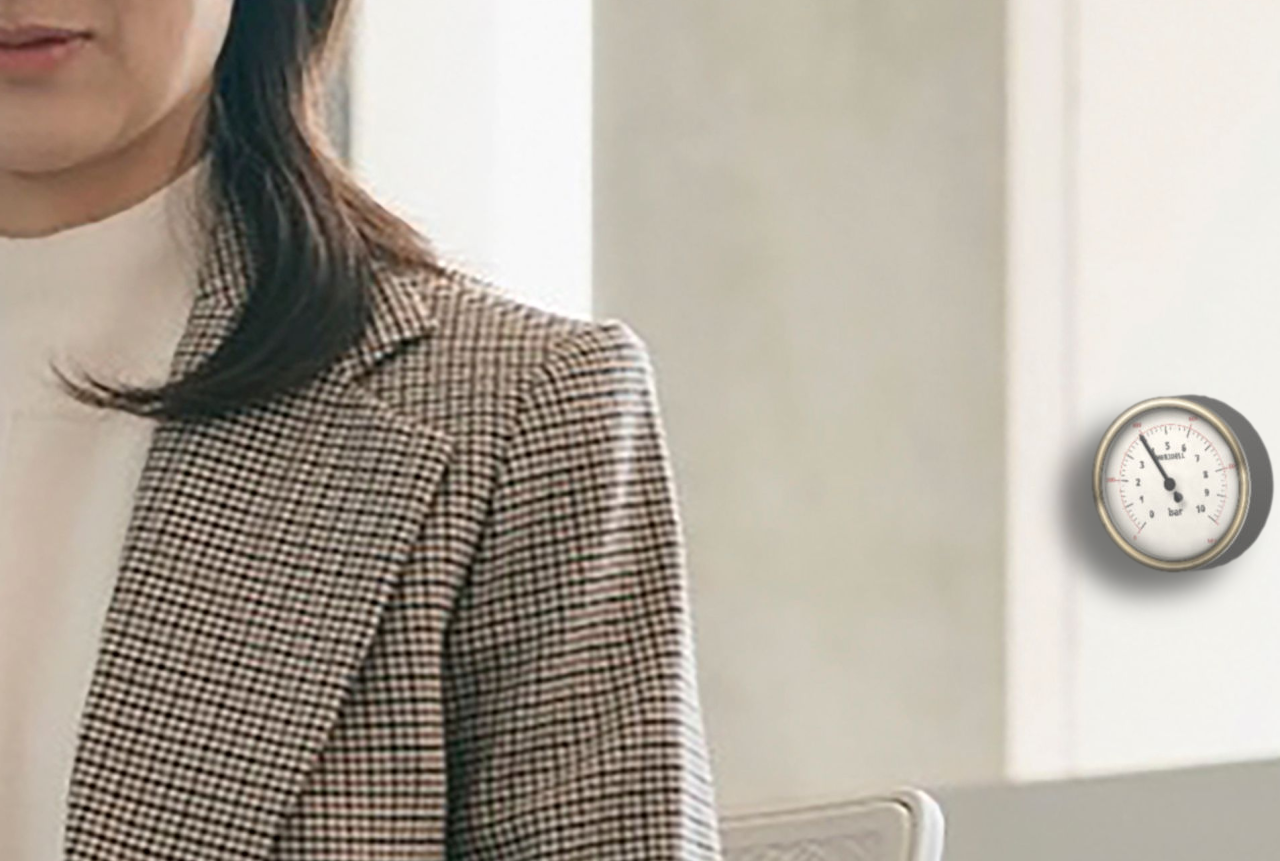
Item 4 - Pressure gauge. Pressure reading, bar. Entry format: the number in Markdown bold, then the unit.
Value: **4** bar
